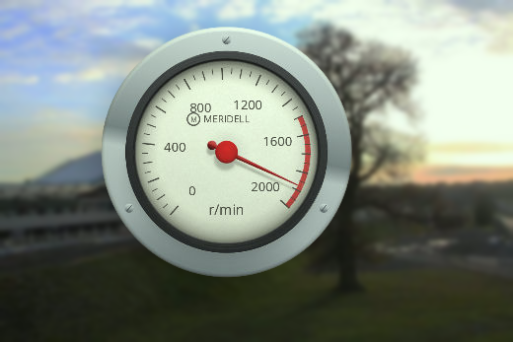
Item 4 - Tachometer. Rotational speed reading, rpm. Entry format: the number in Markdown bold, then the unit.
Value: **1875** rpm
